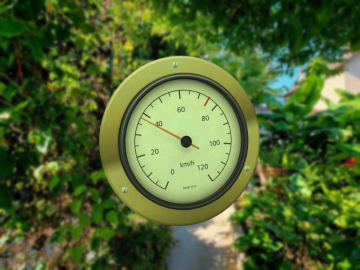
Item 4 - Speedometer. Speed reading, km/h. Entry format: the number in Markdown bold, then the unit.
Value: **37.5** km/h
